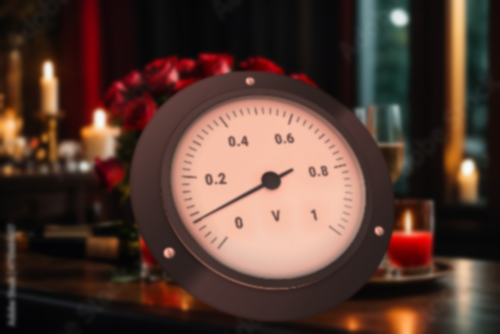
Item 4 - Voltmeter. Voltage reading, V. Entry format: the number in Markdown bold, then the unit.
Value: **0.08** V
